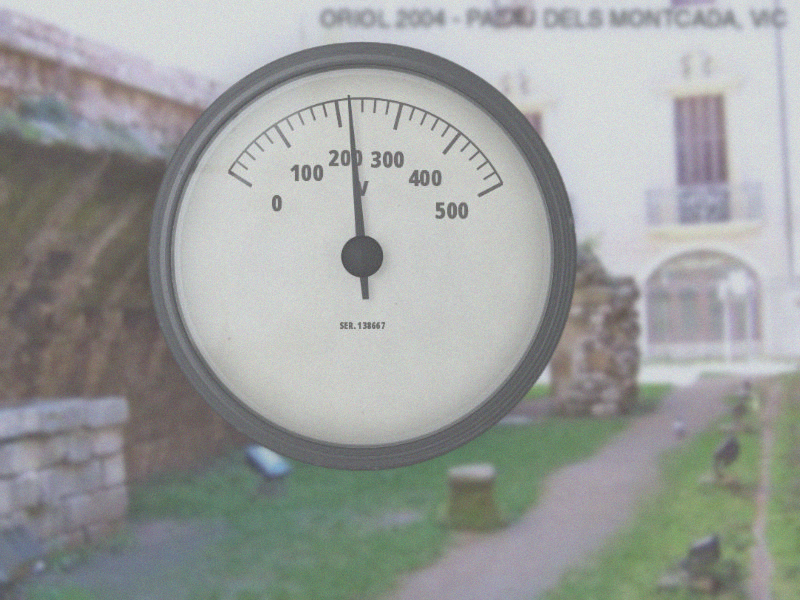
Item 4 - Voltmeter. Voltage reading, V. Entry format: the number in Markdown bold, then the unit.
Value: **220** V
